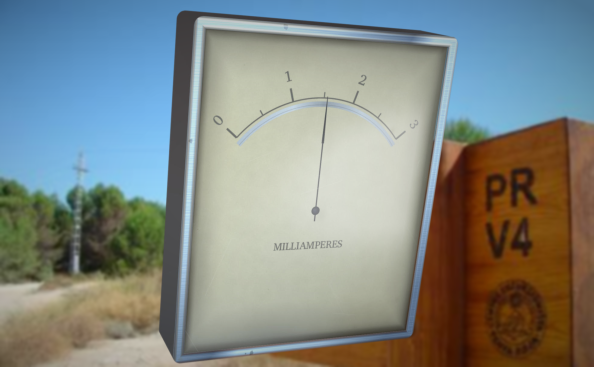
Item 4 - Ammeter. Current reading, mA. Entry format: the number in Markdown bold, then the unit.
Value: **1.5** mA
